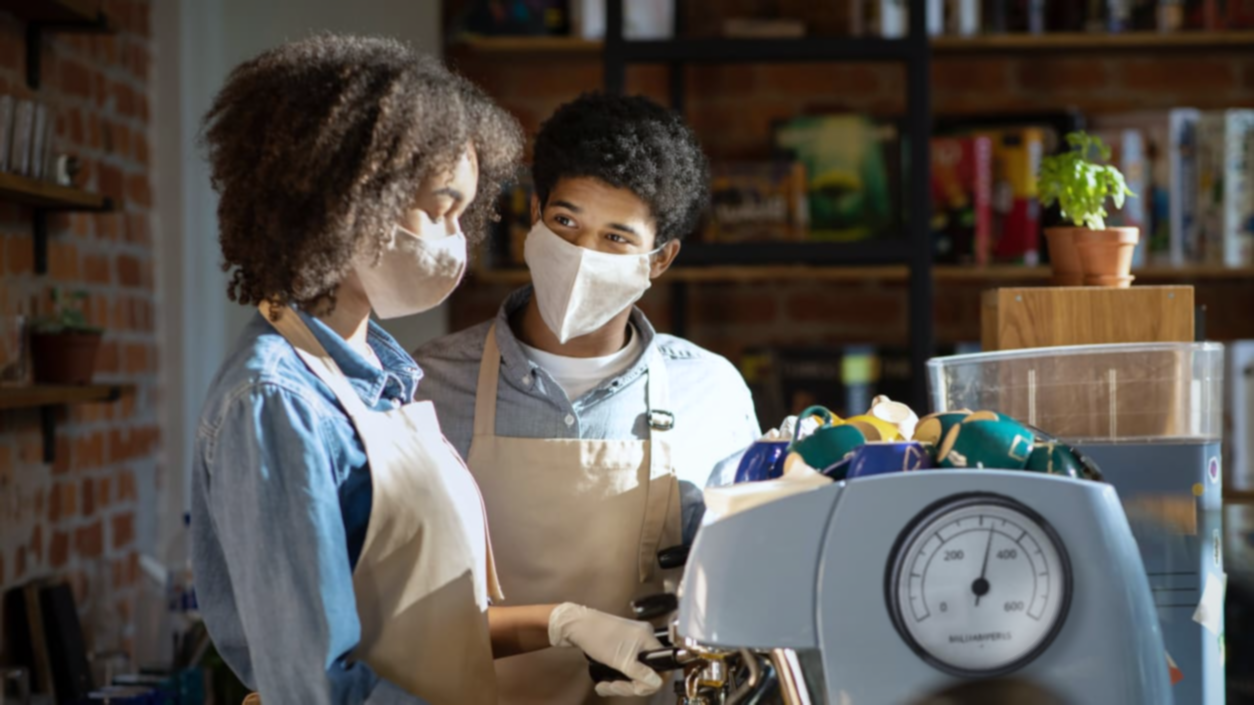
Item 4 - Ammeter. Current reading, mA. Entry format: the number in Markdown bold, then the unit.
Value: **325** mA
